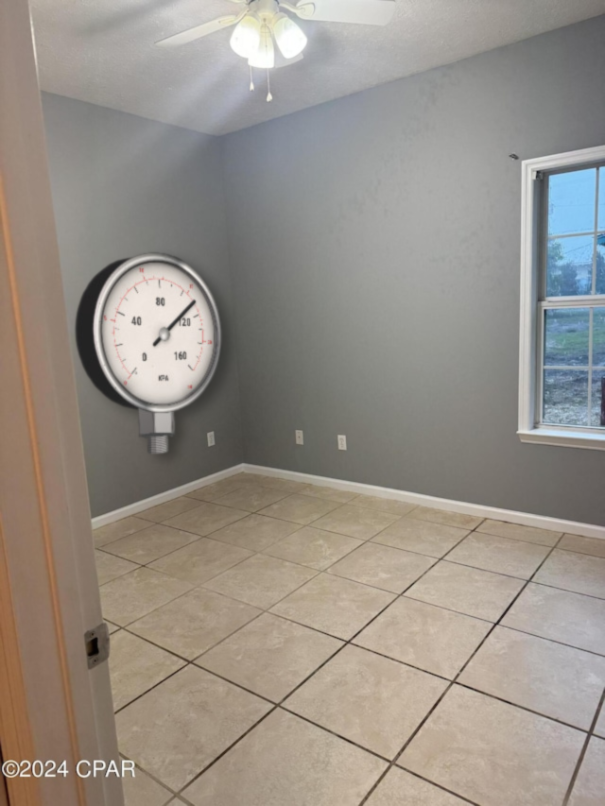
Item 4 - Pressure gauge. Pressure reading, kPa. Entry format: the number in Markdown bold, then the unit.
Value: **110** kPa
